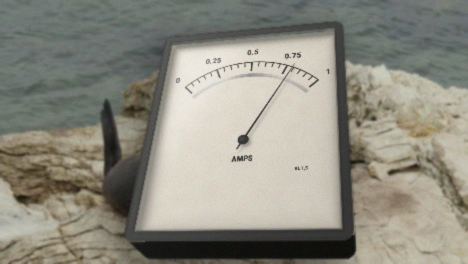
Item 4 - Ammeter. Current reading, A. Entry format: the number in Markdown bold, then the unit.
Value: **0.8** A
